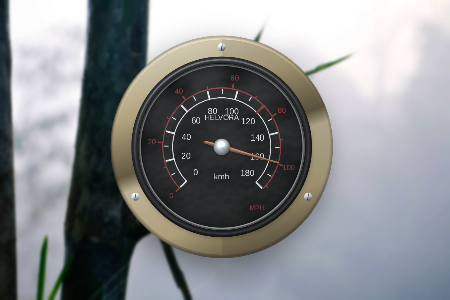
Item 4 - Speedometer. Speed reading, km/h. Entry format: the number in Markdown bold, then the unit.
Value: **160** km/h
